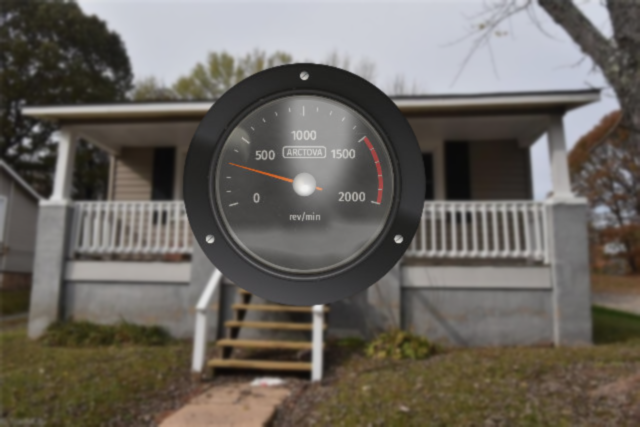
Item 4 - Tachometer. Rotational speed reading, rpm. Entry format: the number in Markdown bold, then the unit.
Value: **300** rpm
